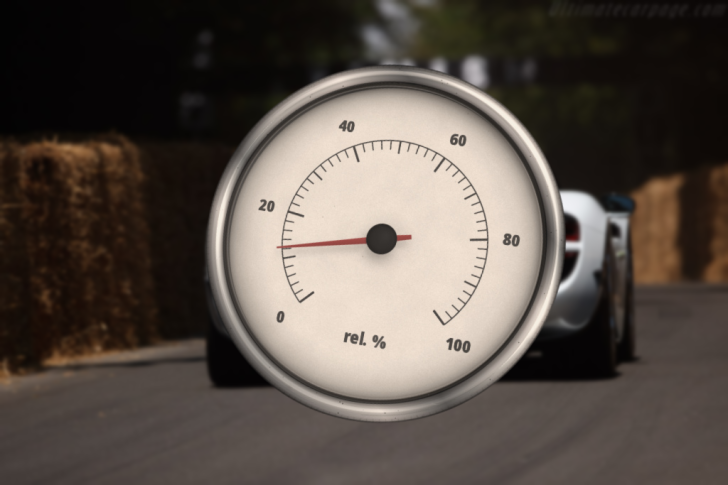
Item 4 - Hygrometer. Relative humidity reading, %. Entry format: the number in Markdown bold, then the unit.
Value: **12** %
